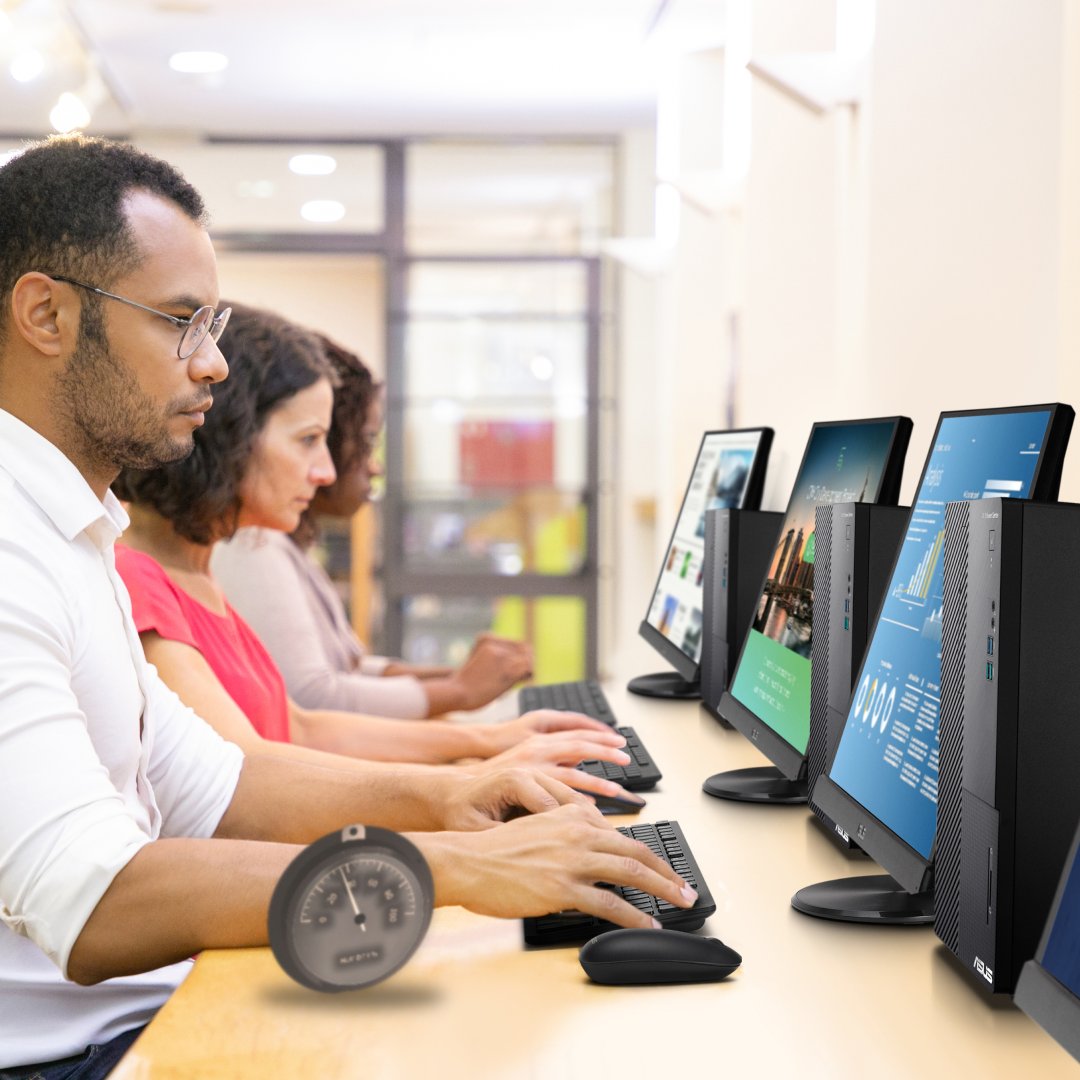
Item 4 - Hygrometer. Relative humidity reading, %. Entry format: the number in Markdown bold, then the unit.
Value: **36** %
